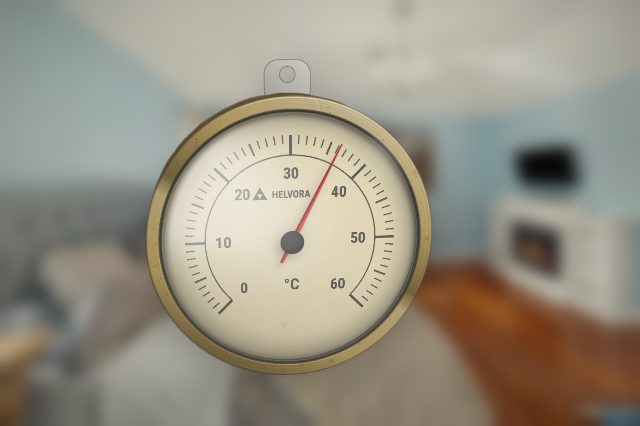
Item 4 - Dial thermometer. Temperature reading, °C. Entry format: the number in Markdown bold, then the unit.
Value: **36** °C
